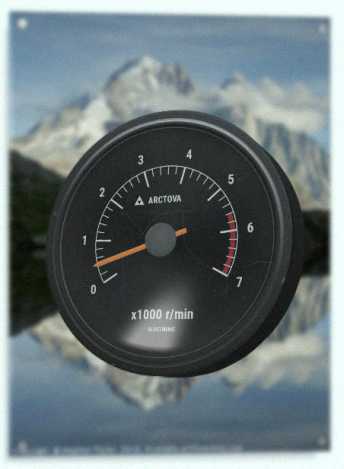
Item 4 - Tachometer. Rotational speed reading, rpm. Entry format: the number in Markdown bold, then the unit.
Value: **400** rpm
